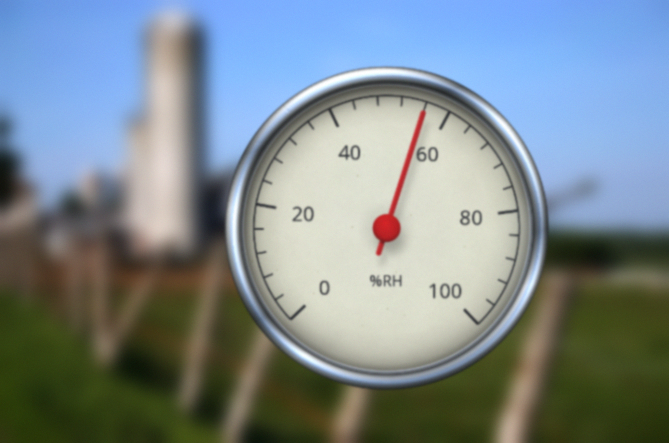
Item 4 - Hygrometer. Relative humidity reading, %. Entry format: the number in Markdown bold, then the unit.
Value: **56** %
